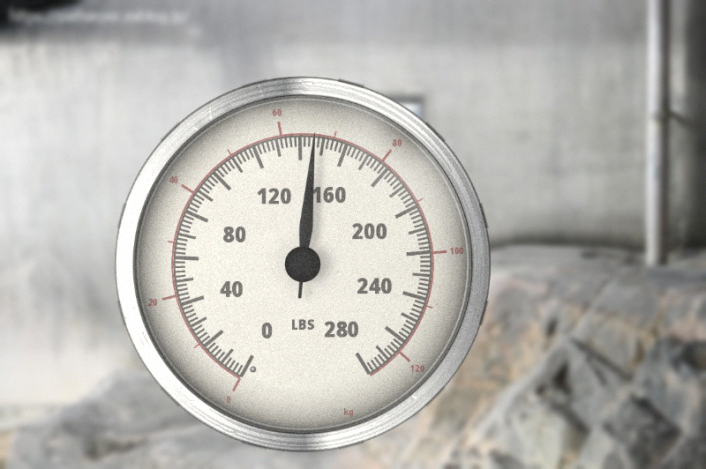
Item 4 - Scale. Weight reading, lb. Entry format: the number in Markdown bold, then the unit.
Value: **146** lb
